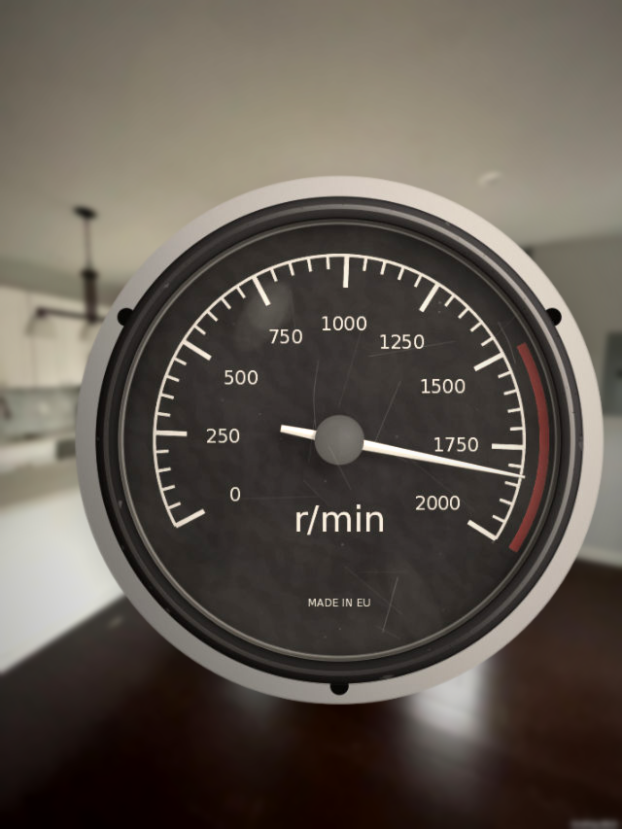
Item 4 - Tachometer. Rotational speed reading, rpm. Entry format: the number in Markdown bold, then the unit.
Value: **1825** rpm
